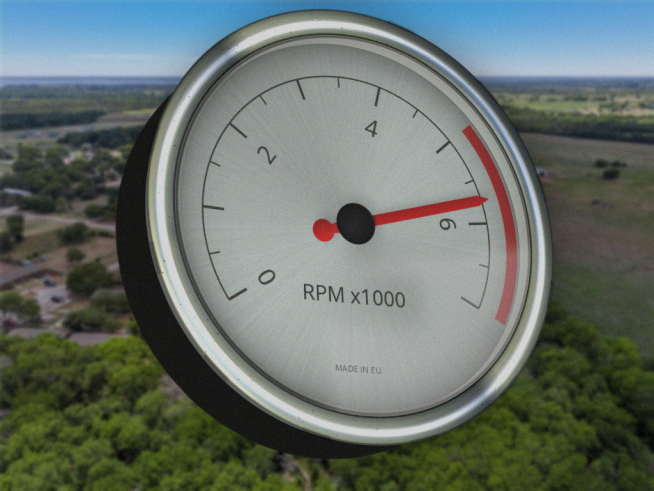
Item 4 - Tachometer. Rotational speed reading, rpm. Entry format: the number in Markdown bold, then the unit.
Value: **5750** rpm
